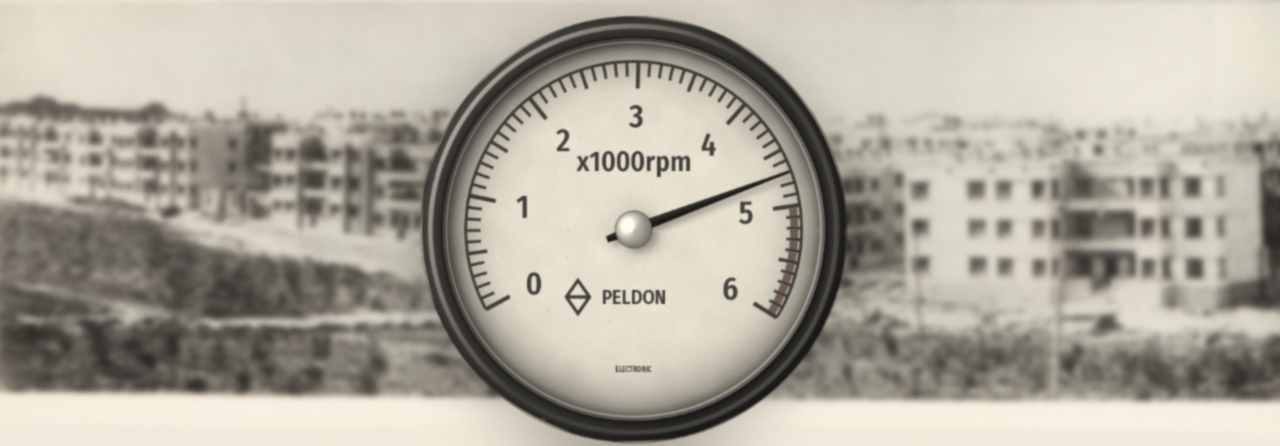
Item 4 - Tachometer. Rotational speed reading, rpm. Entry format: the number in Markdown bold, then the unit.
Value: **4700** rpm
